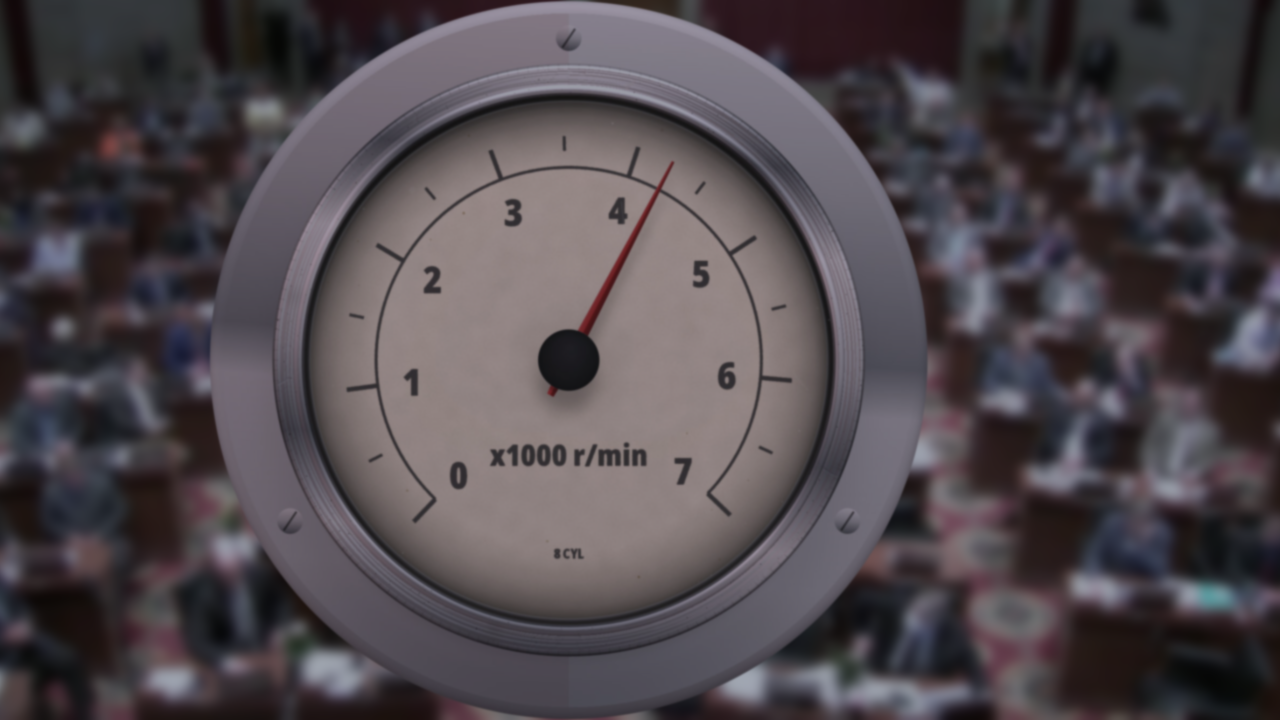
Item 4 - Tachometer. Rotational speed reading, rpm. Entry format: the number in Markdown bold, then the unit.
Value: **4250** rpm
